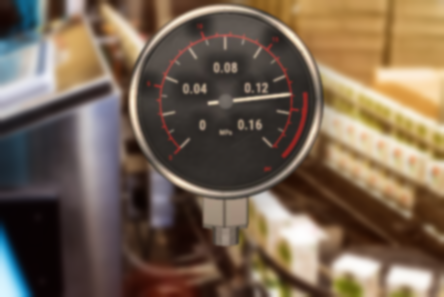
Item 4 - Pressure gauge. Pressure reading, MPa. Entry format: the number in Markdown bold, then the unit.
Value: **0.13** MPa
